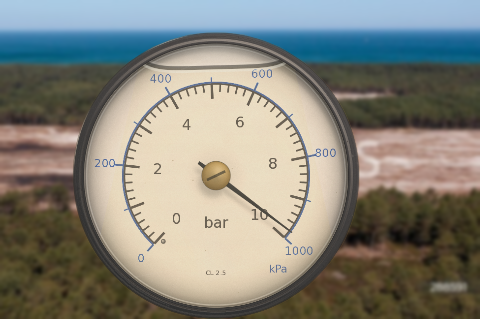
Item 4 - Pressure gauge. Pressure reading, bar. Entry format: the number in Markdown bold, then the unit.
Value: **9.8** bar
